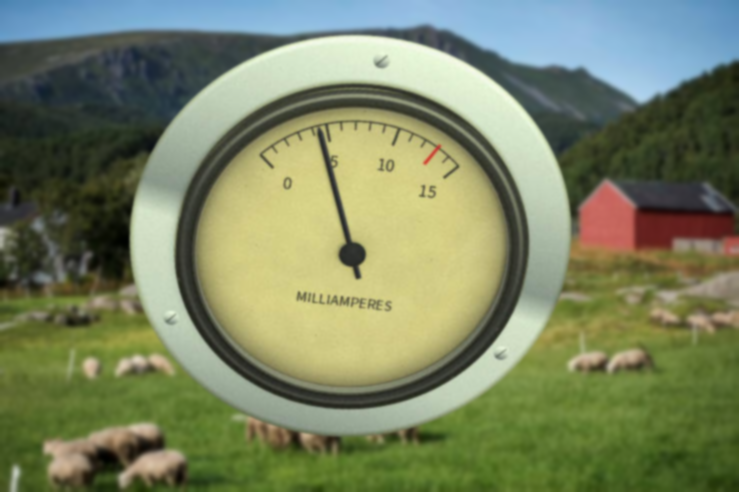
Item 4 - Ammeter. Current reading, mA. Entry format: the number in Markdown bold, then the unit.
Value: **4.5** mA
